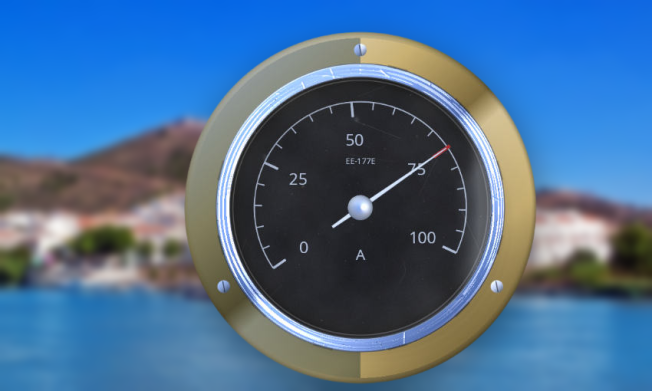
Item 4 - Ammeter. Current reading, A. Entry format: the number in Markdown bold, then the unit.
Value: **75** A
